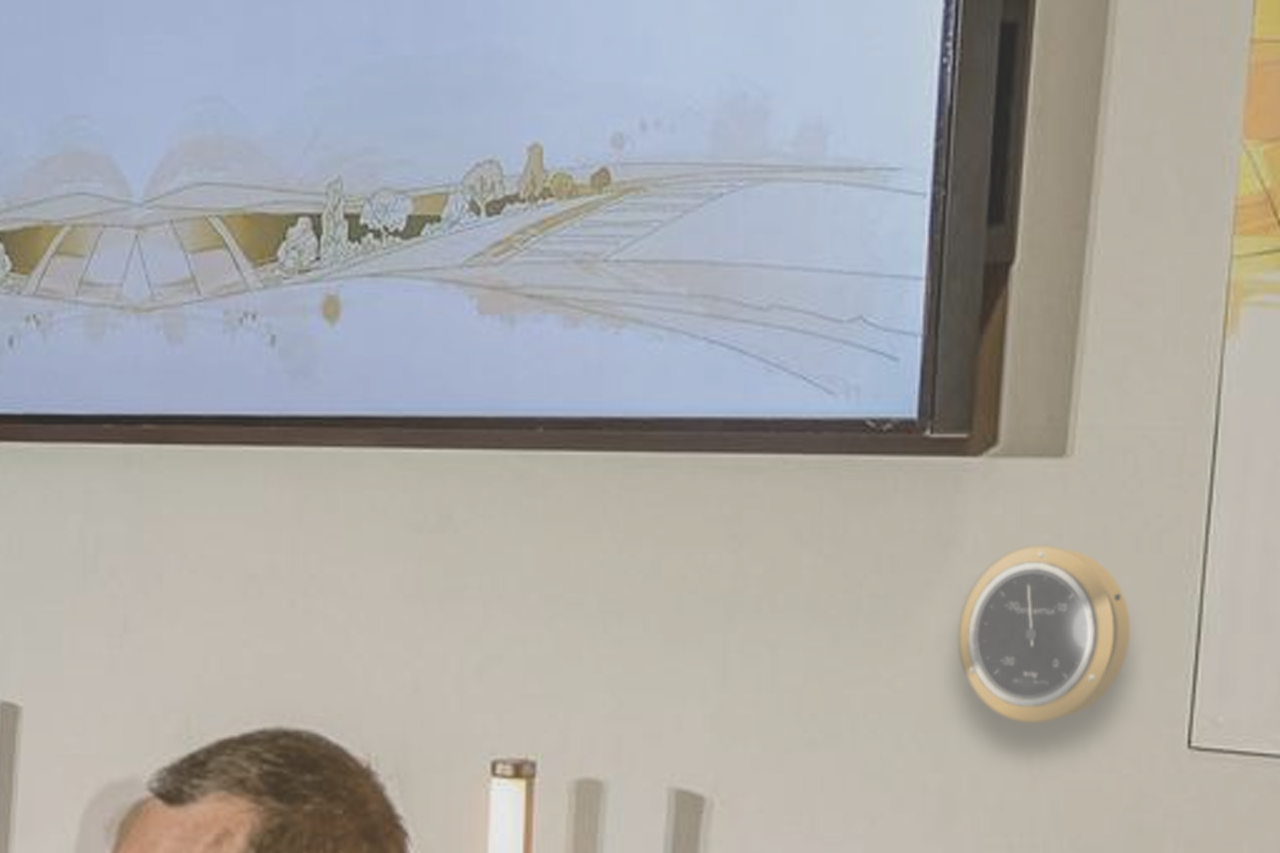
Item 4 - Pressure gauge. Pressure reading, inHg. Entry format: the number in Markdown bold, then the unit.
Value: **-16** inHg
